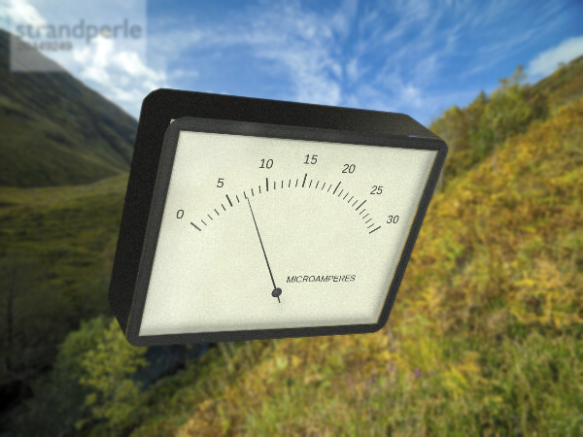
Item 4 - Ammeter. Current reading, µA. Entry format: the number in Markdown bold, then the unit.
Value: **7** µA
